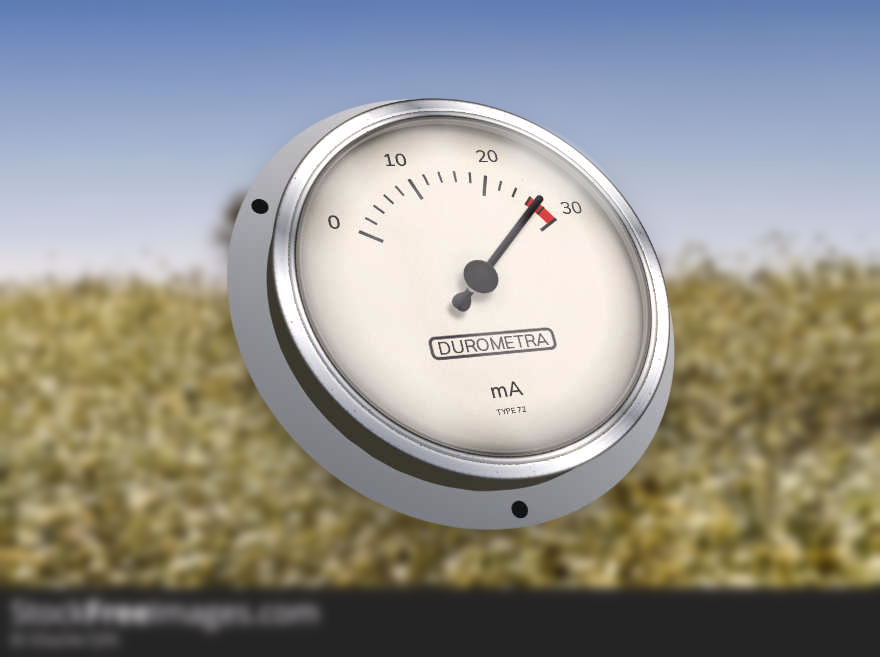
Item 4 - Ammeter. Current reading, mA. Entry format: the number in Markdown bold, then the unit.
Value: **27** mA
